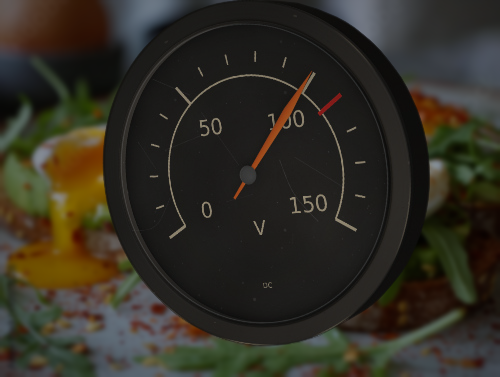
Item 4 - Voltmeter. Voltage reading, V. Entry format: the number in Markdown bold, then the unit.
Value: **100** V
